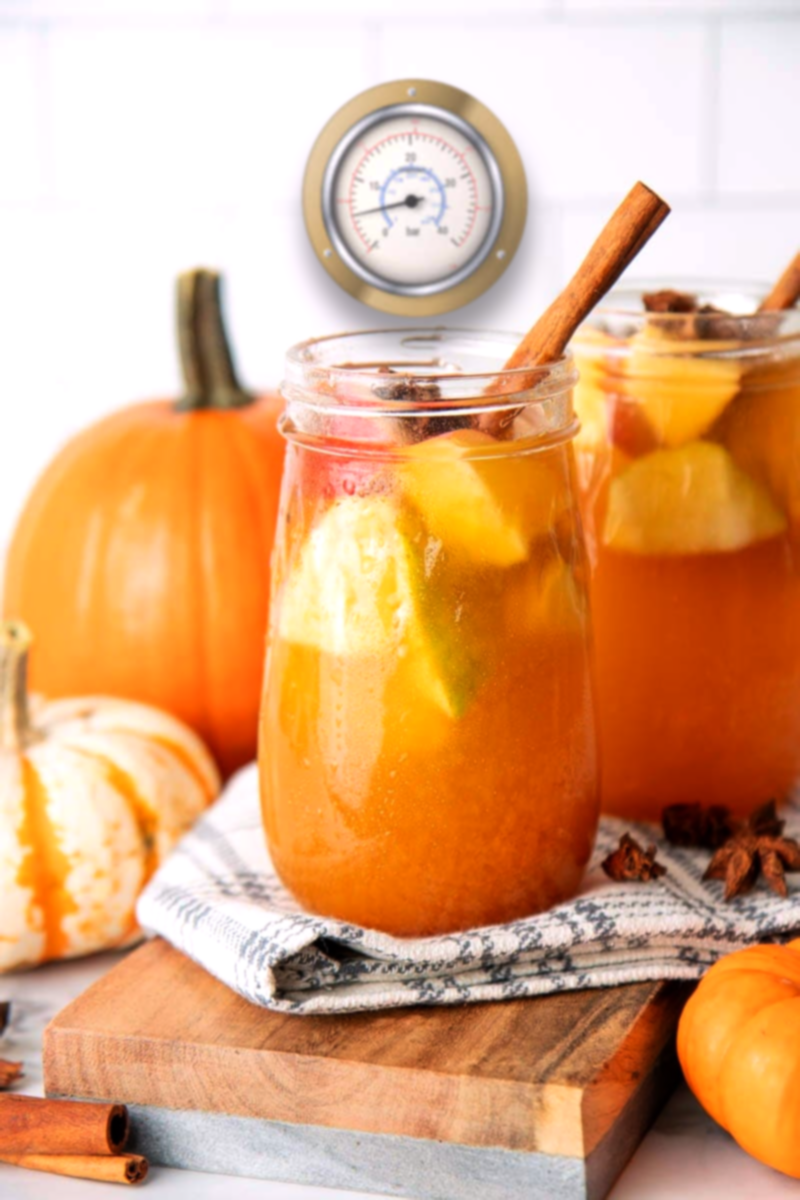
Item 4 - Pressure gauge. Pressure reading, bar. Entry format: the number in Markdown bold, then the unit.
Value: **5** bar
